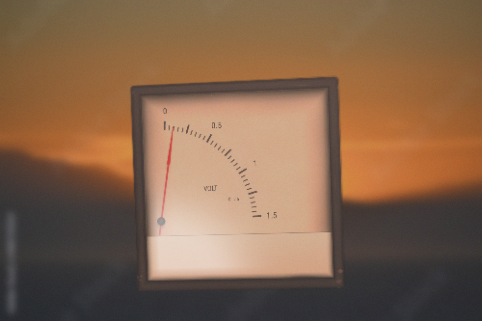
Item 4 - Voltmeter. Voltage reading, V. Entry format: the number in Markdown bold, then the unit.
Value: **0.1** V
